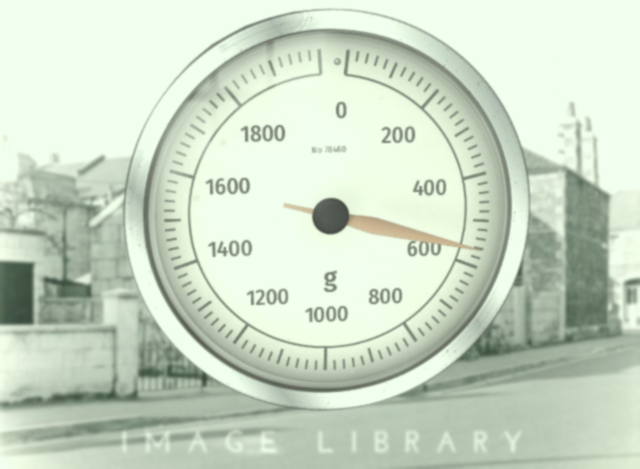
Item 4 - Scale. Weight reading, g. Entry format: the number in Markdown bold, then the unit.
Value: **560** g
